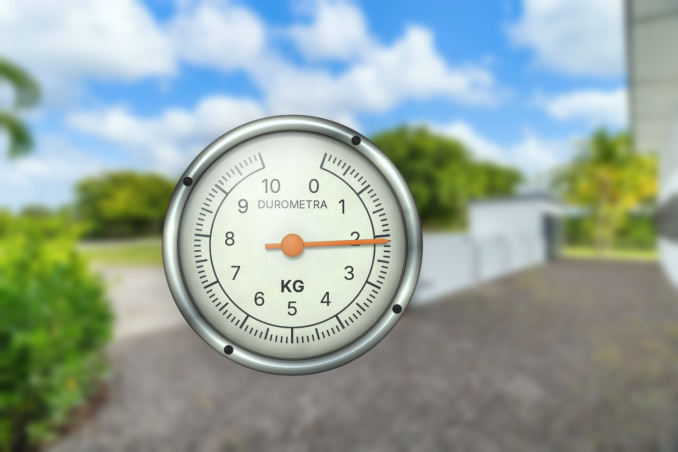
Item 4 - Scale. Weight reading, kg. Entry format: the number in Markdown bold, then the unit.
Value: **2.1** kg
